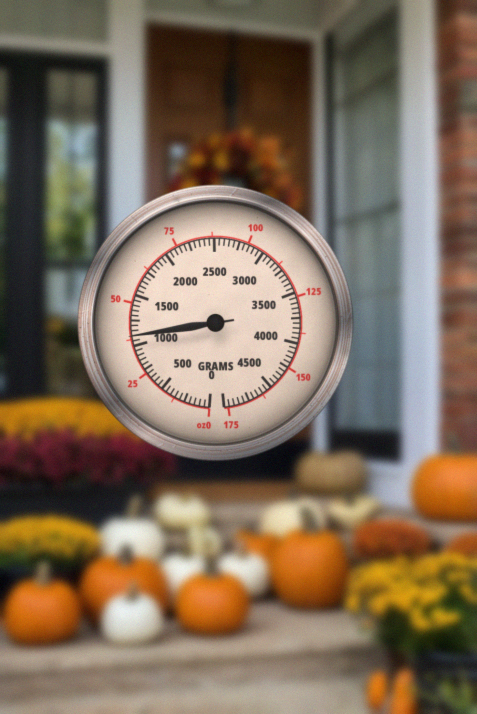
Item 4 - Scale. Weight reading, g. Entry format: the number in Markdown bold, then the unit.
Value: **1100** g
